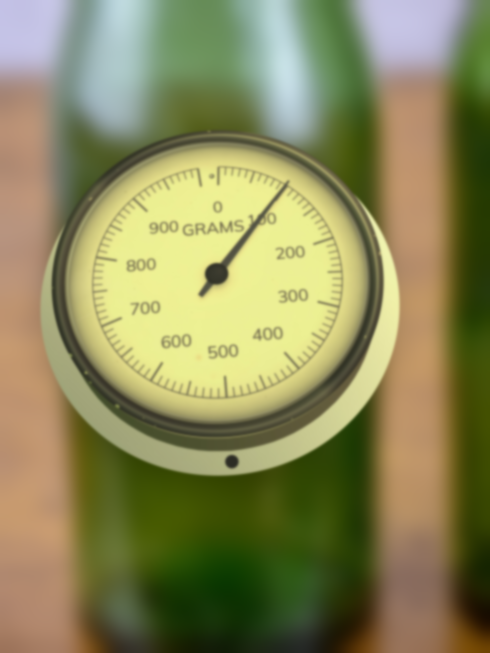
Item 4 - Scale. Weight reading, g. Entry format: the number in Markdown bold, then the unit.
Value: **100** g
